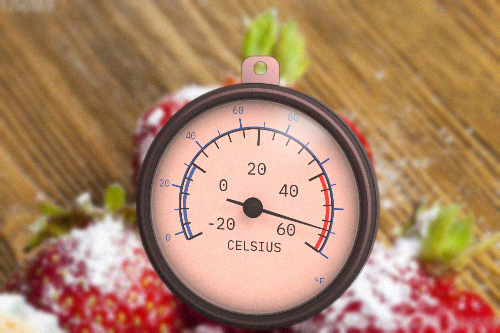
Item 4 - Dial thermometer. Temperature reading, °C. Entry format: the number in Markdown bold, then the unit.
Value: **54** °C
